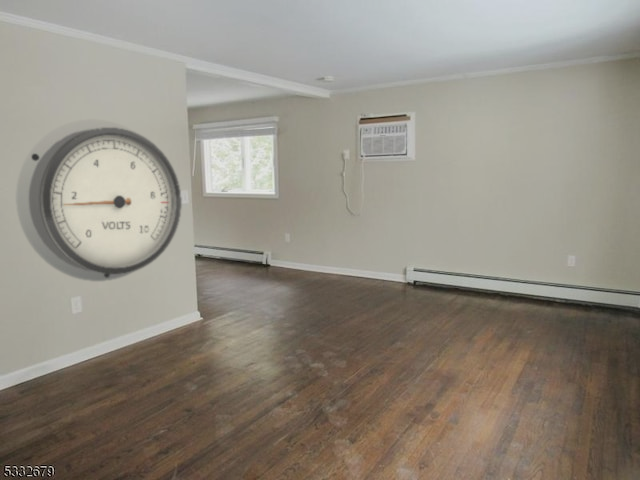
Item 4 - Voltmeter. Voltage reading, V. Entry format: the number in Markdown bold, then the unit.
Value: **1.6** V
